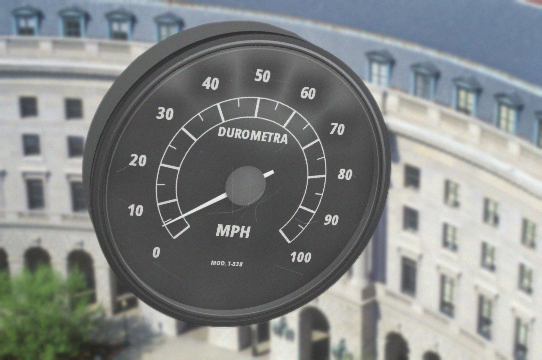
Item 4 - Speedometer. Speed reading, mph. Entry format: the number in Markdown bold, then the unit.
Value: **5** mph
